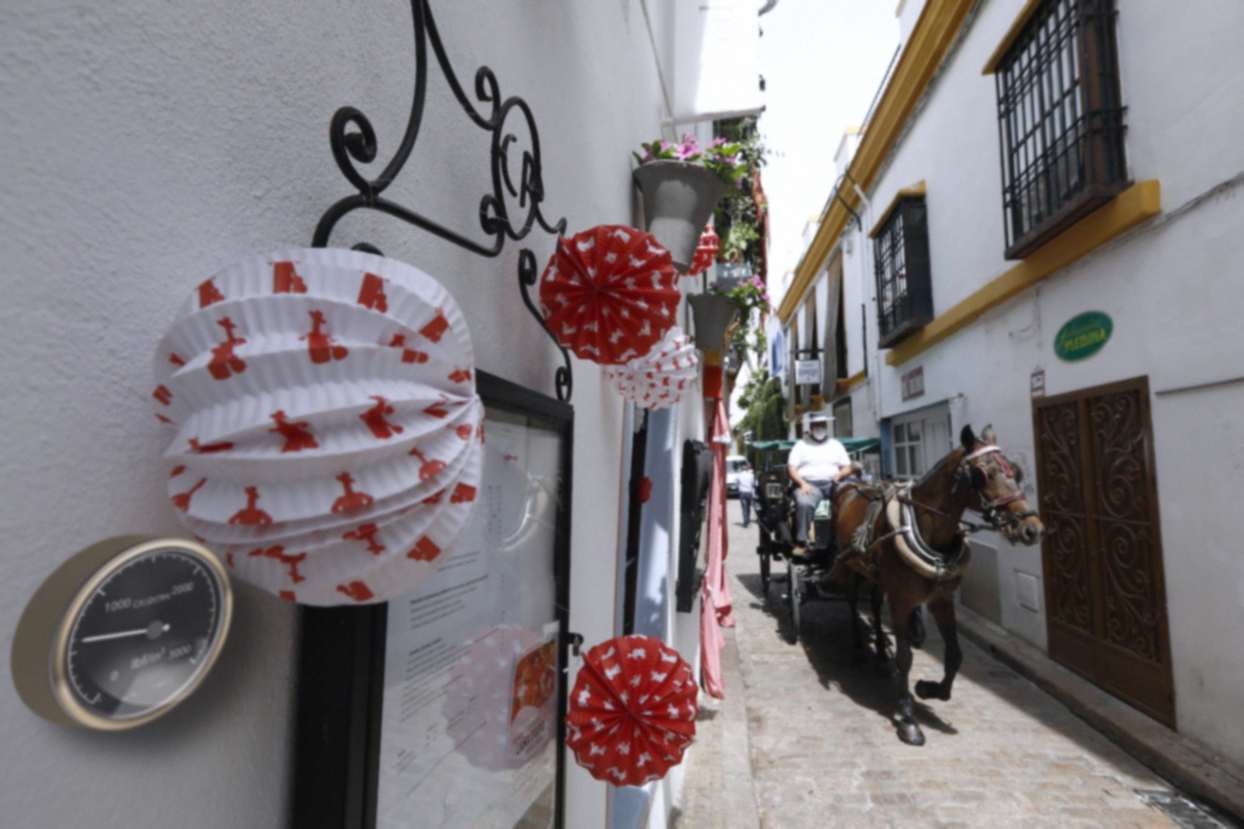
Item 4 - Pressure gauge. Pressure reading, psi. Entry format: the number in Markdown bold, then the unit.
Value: **600** psi
